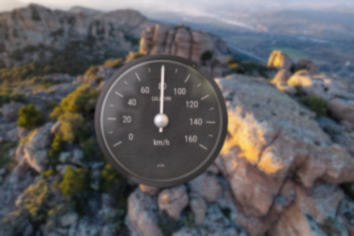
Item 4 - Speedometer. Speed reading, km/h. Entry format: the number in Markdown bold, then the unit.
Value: **80** km/h
